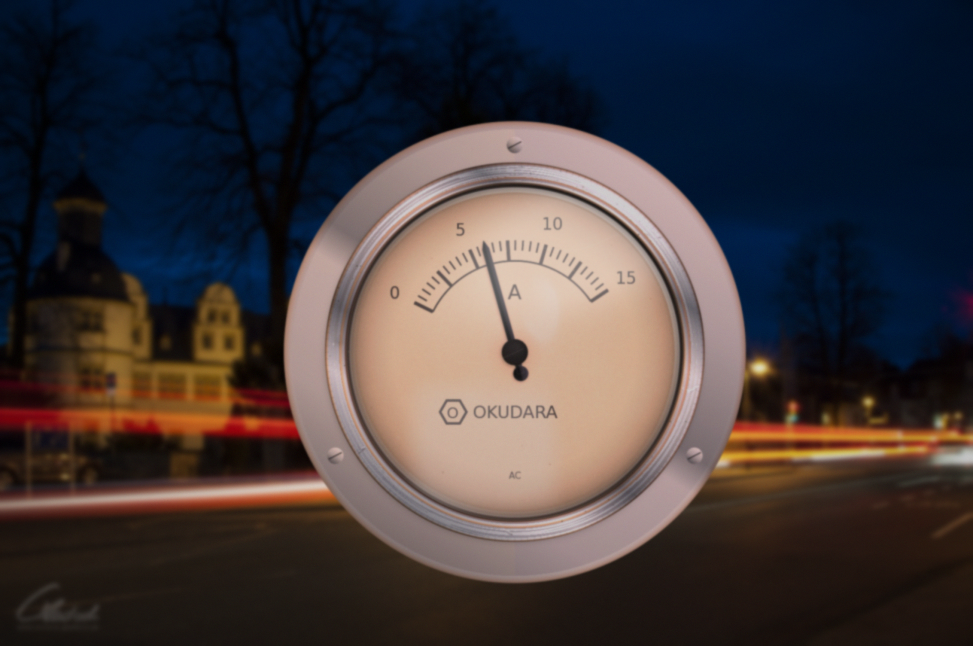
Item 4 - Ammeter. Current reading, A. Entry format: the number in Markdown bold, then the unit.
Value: **6** A
